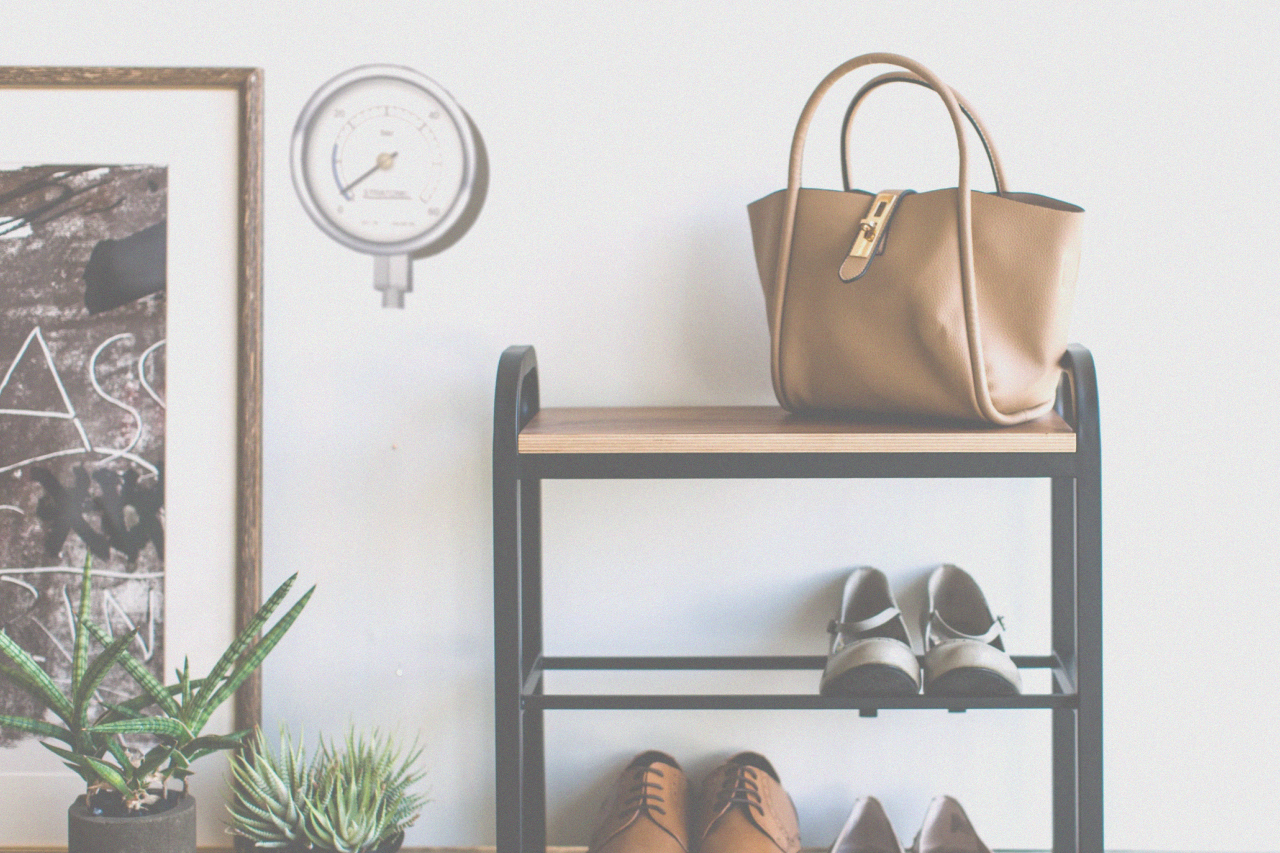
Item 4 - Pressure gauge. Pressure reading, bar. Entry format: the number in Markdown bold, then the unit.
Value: **2** bar
